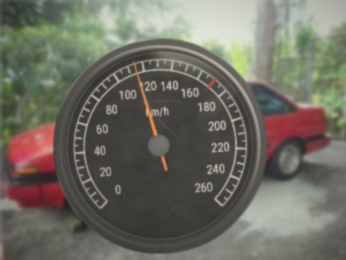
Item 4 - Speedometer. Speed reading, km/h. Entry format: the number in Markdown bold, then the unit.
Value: **115** km/h
